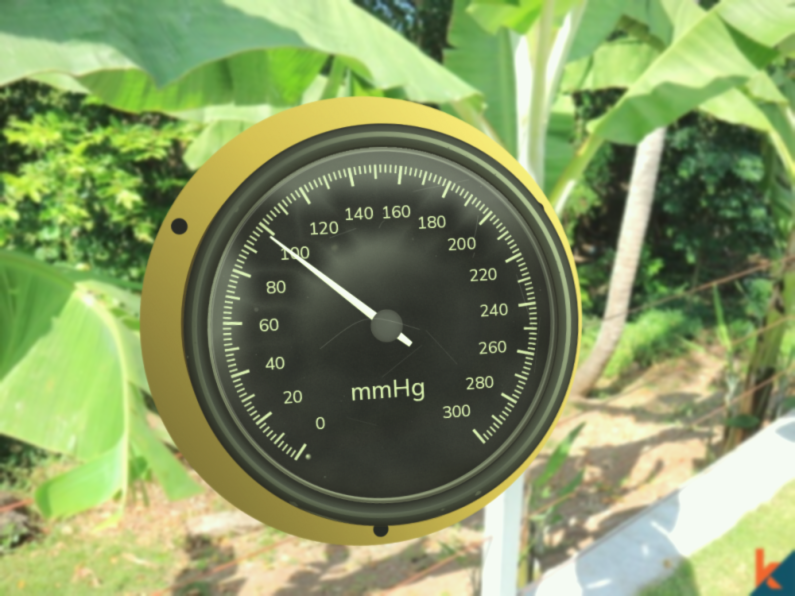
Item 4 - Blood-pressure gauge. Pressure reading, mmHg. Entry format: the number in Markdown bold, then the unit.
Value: **98** mmHg
